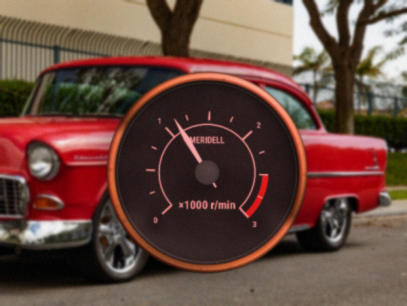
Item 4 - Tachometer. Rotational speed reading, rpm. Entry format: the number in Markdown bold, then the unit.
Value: **1125** rpm
